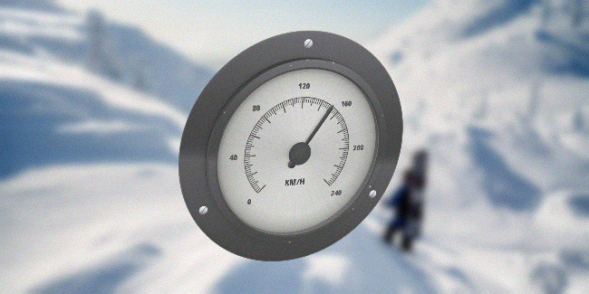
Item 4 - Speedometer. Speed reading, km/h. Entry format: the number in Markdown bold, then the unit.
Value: **150** km/h
